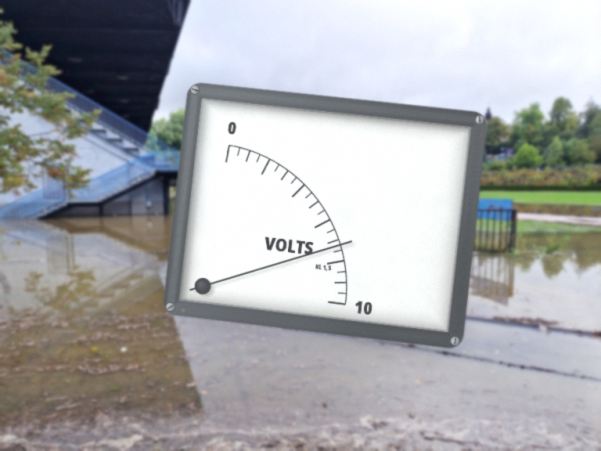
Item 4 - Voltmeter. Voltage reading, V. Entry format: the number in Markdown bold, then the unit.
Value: **7.25** V
